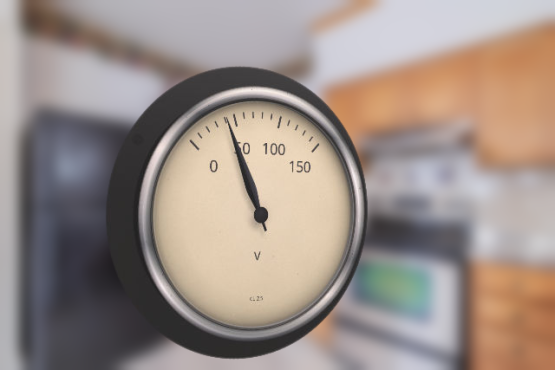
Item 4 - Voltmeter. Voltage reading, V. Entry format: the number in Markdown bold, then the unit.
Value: **40** V
